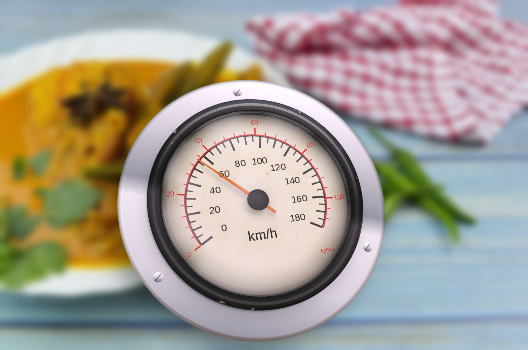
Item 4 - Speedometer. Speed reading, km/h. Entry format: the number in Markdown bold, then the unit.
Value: **55** km/h
